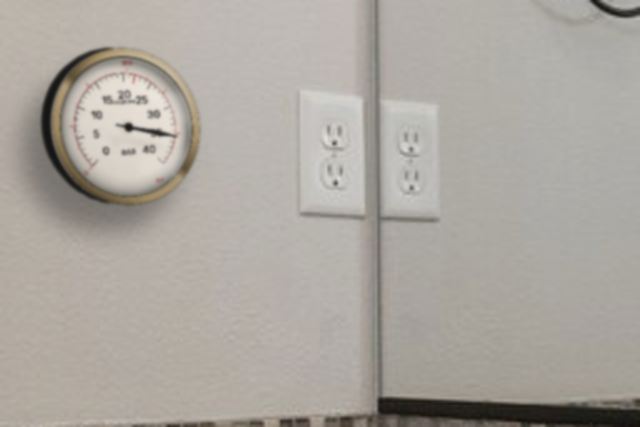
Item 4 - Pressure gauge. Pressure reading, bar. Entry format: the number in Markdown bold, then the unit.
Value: **35** bar
